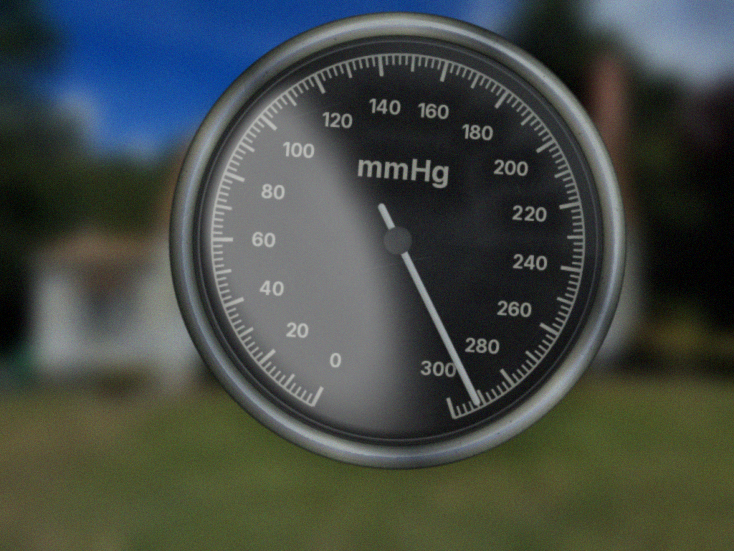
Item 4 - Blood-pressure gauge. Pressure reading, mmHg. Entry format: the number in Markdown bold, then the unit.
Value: **292** mmHg
